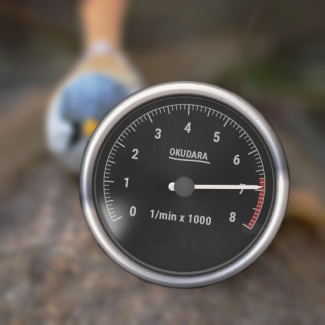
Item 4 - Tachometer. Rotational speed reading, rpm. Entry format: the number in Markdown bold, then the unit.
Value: **6900** rpm
